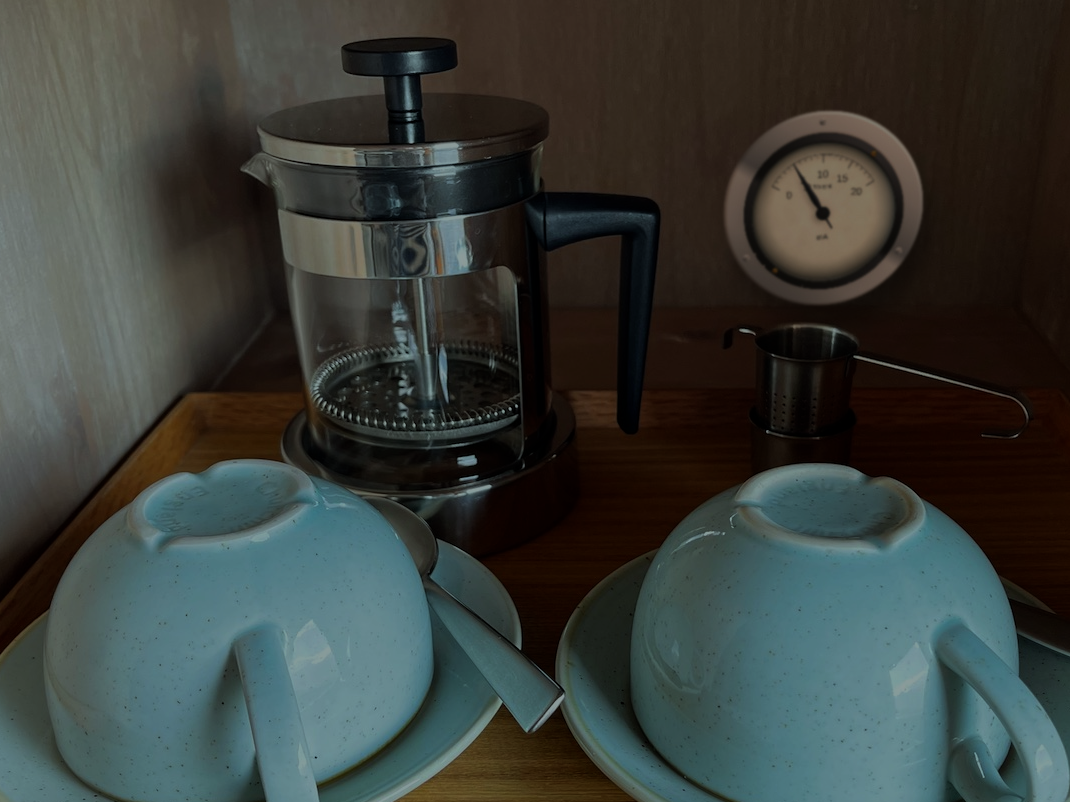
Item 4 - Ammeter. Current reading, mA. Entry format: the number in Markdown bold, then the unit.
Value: **5** mA
